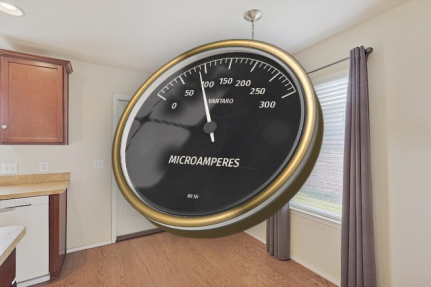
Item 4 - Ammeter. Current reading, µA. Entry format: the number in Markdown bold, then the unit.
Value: **90** µA
